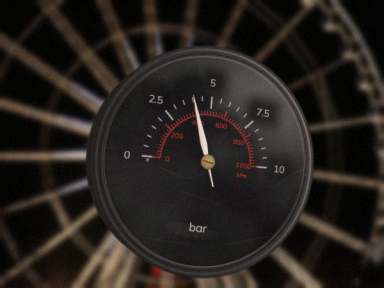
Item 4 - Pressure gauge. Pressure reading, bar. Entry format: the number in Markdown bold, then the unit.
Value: **4** bar
